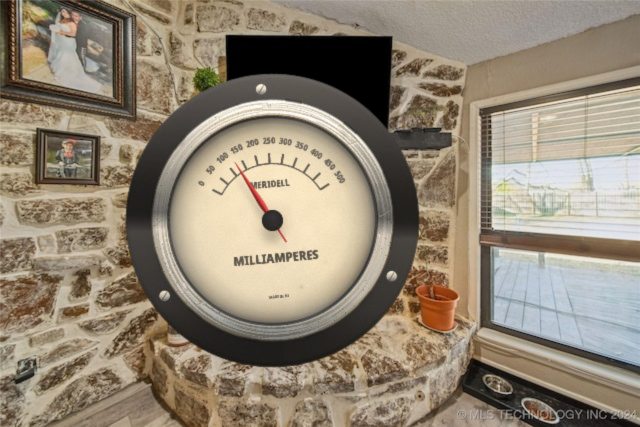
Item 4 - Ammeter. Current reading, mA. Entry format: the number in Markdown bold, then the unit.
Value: **125** mA
